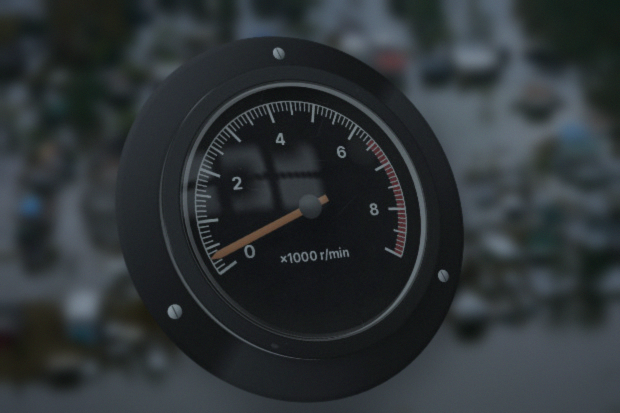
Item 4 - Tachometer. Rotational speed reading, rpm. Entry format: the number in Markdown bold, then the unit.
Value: **300** rpm
